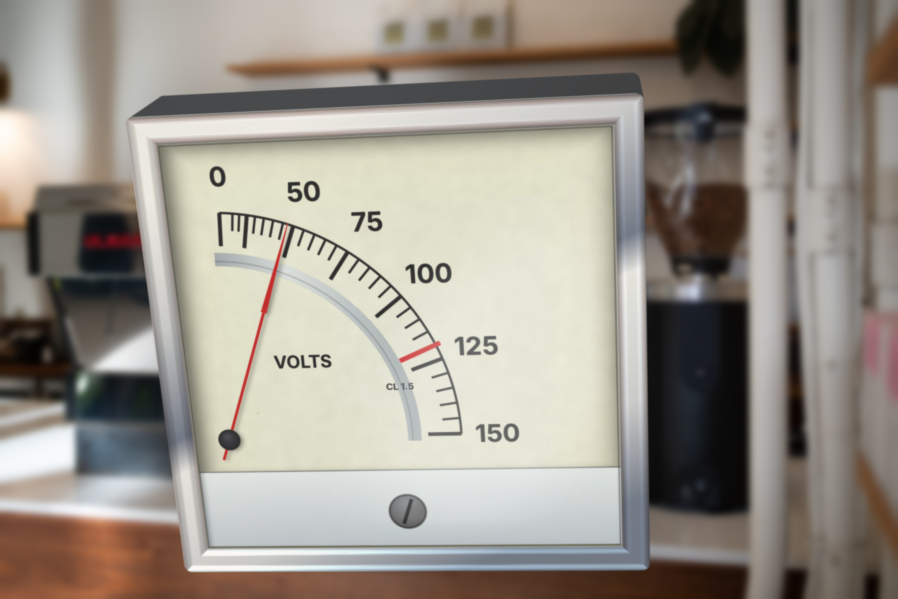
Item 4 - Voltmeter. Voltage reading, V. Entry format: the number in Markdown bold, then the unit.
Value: **47.5** V
